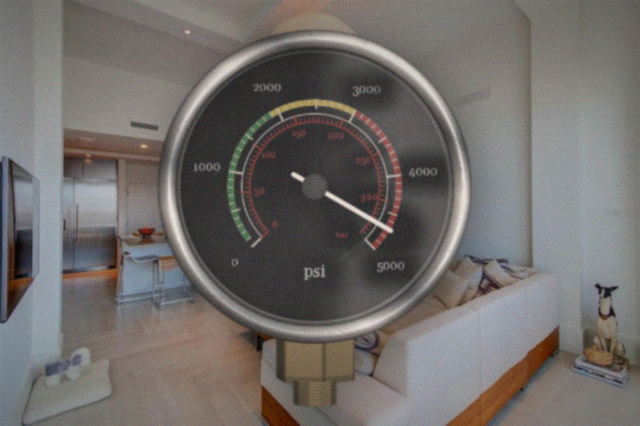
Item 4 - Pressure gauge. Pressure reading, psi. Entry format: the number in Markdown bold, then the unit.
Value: **4700** psi
